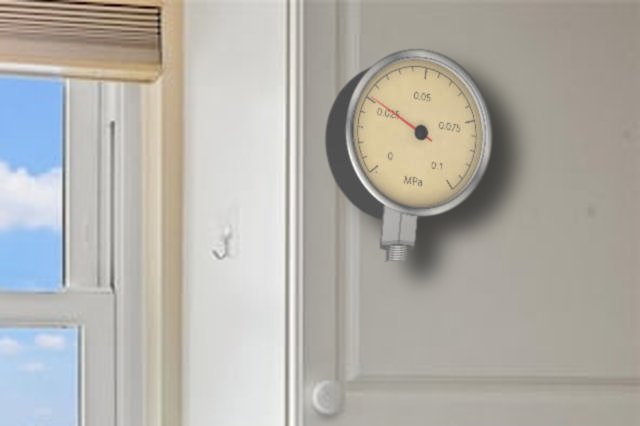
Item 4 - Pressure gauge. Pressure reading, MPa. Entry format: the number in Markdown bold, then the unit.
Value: **0.025** MPa
